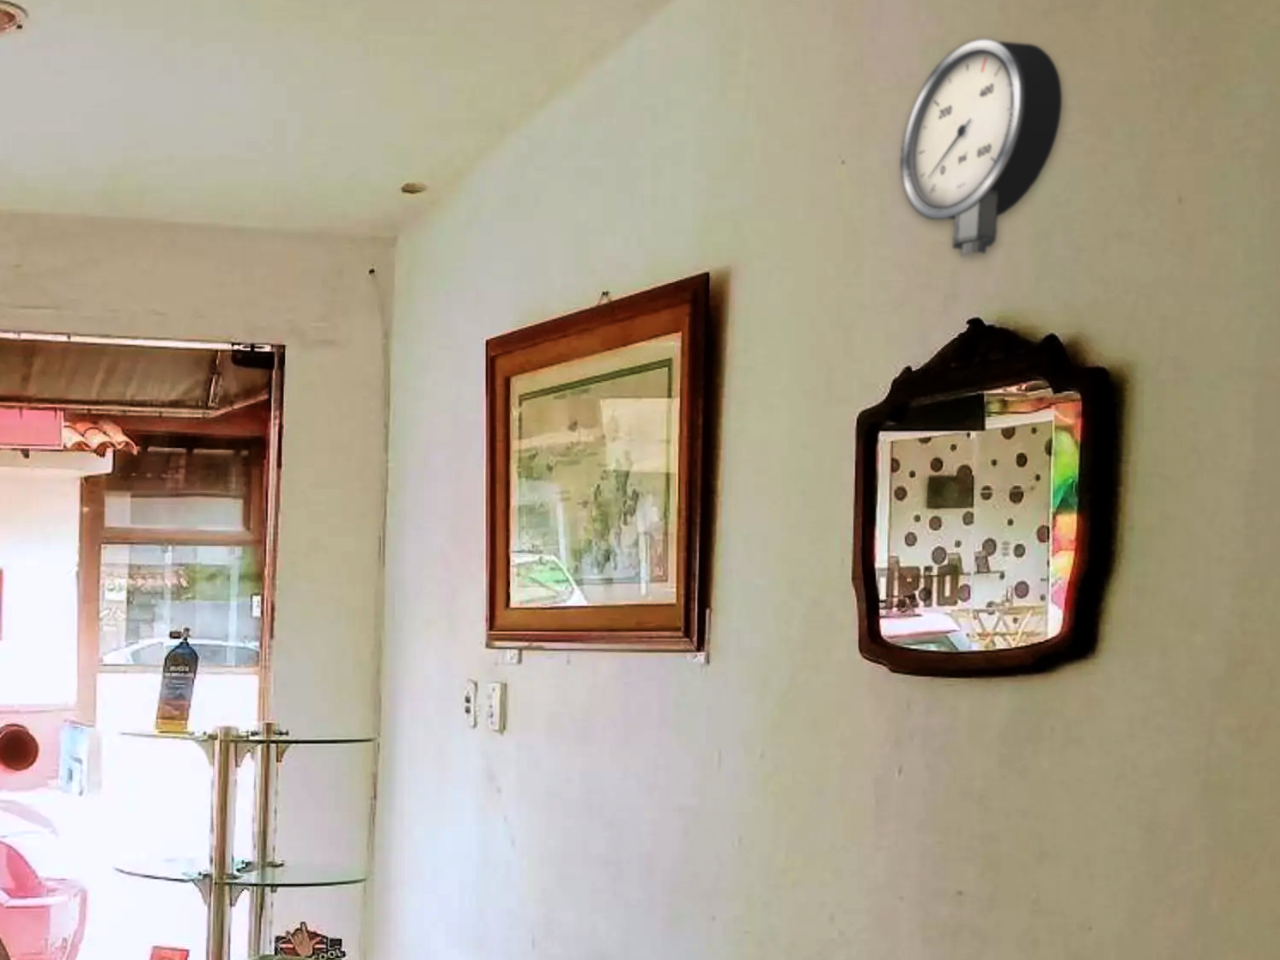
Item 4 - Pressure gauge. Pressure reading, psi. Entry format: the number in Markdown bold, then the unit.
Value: **25** psi
